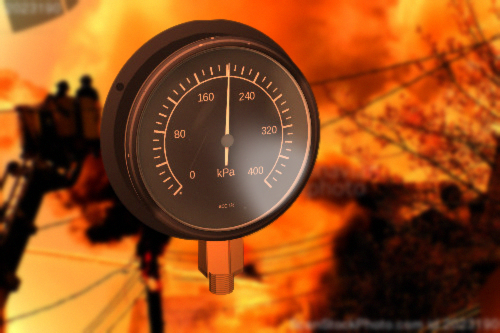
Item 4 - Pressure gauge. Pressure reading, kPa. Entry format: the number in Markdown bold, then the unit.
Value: **200** kPa
